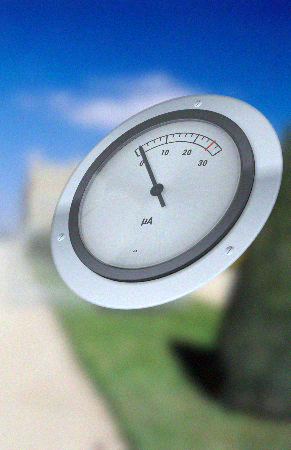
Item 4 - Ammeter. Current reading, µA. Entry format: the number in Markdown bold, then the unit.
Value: **2** µA
